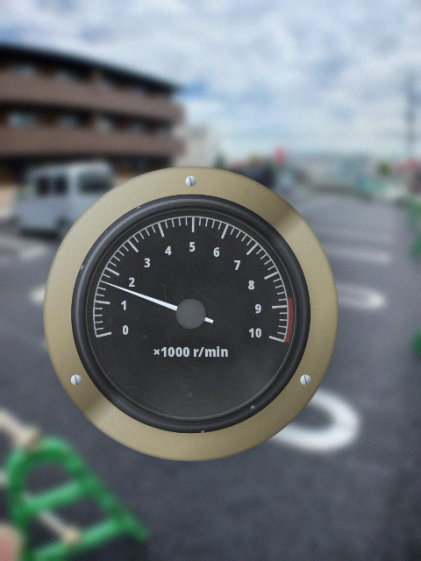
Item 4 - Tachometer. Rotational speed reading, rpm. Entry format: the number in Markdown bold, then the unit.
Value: **1600** rpm
